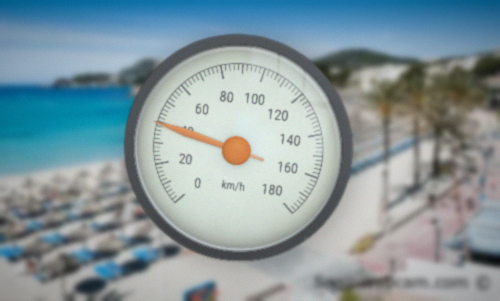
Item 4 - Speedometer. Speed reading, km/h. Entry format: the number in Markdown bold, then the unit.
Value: **40** km/h
